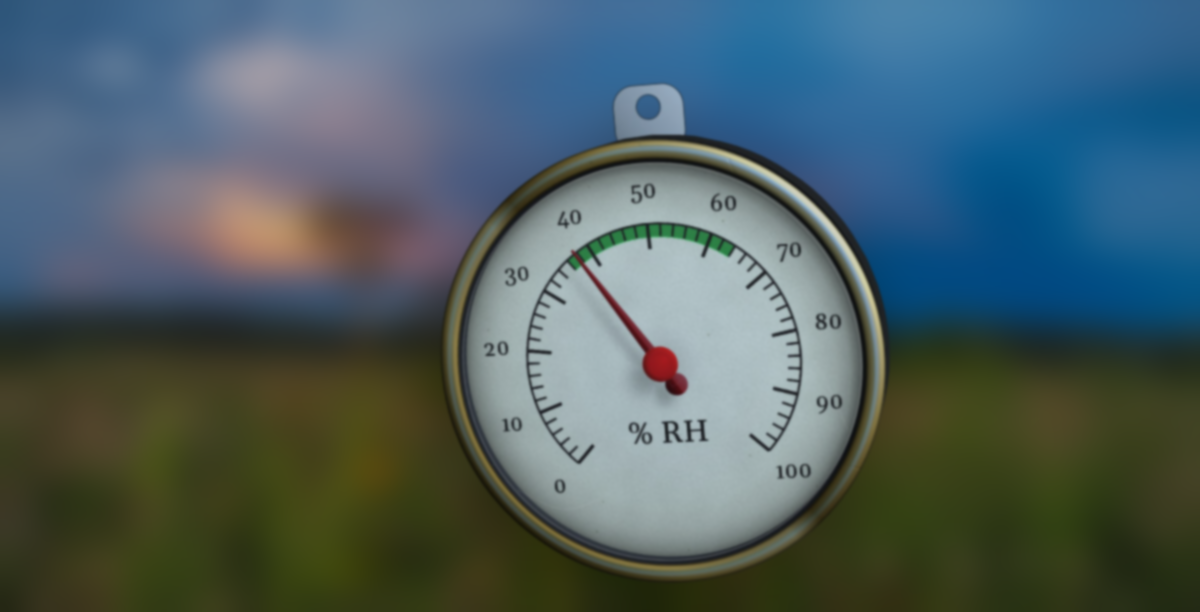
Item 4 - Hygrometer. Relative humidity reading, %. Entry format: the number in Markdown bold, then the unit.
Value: **38** %
